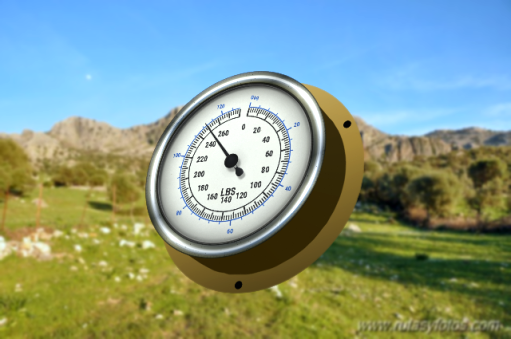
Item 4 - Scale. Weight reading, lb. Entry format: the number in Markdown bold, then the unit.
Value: **250** lb
